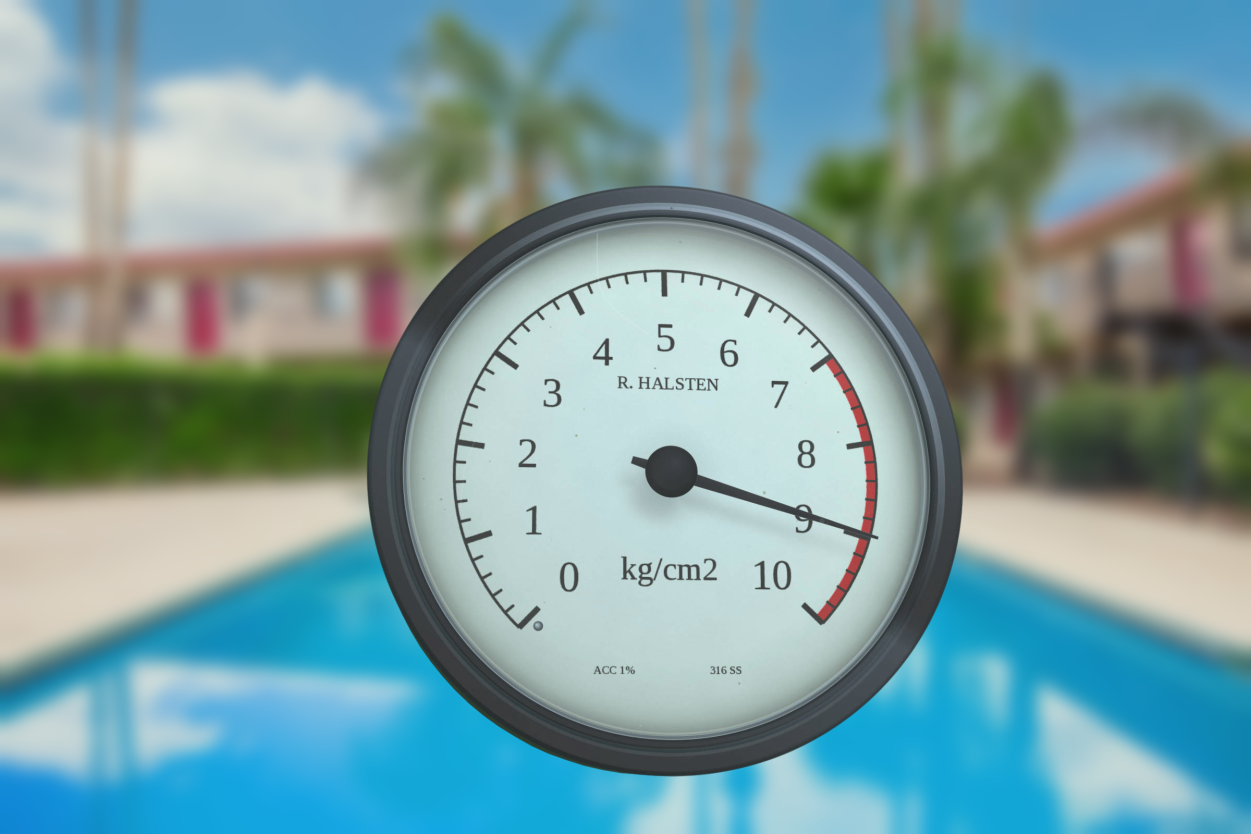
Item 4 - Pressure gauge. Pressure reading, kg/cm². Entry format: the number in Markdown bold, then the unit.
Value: **9** kg/cm²
